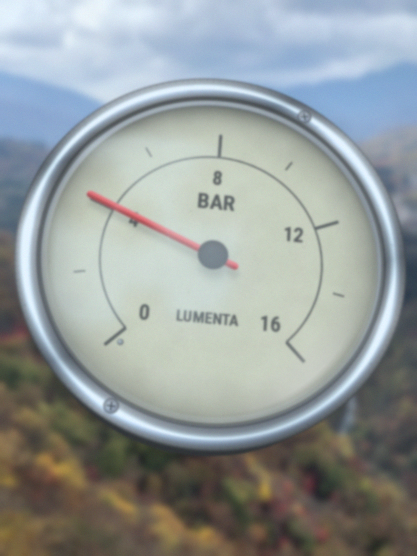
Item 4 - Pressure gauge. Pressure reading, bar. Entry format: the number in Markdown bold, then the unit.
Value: **4** bar
